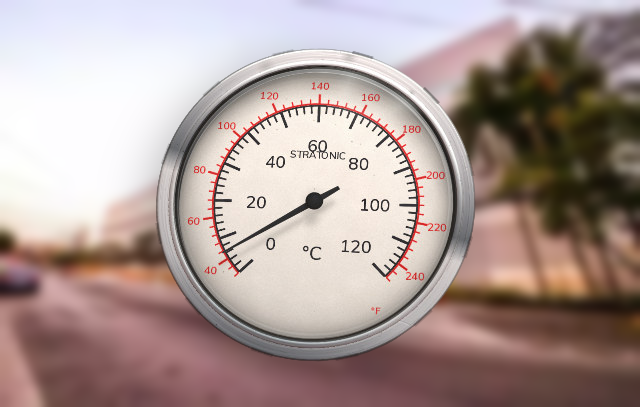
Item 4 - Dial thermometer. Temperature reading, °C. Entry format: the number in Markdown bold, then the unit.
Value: **6** °C
